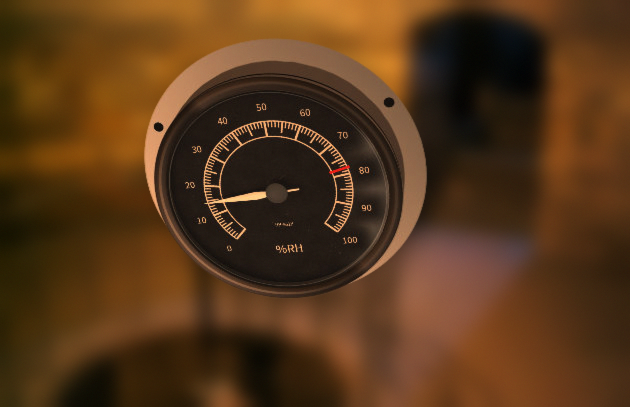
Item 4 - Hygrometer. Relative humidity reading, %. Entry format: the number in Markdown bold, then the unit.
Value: **15** %
